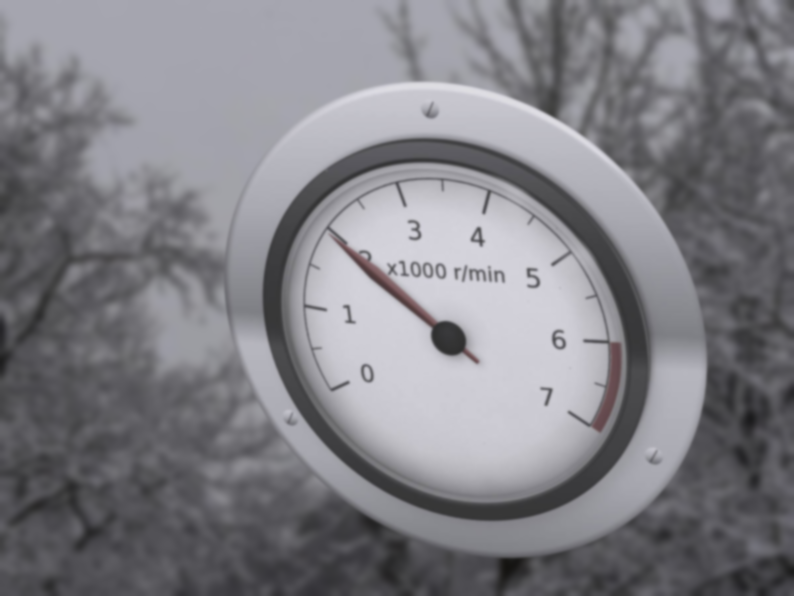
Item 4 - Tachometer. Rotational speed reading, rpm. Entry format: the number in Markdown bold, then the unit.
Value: **2000** rpm
